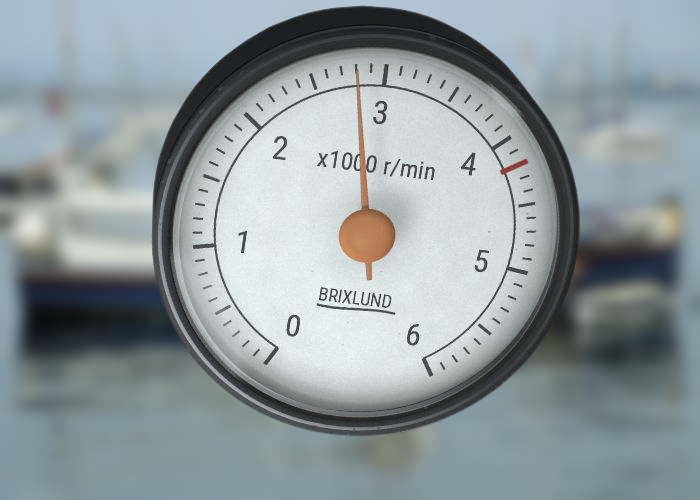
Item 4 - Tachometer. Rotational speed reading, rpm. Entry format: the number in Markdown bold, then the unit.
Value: **2800** rpm
